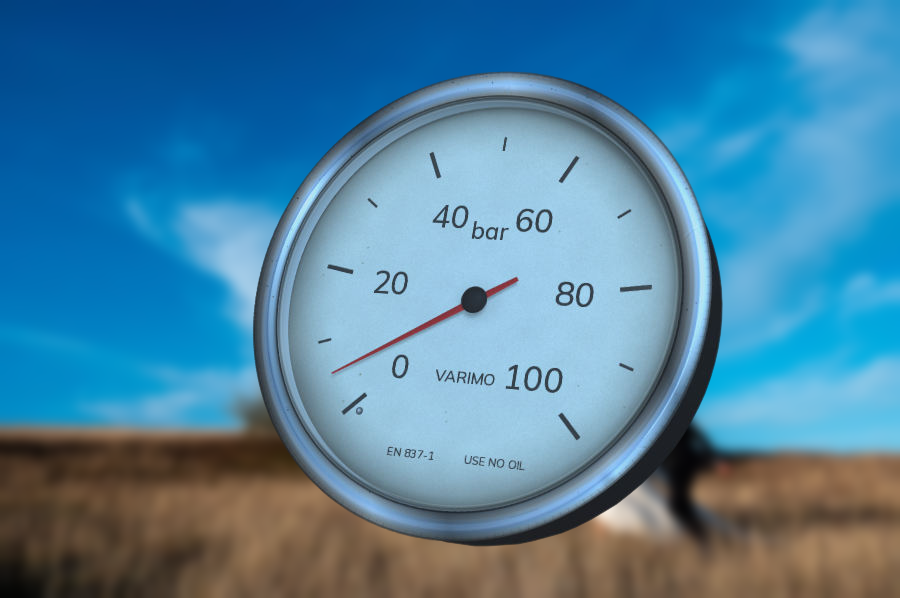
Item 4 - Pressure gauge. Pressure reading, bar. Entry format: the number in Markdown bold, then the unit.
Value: **5** bar
